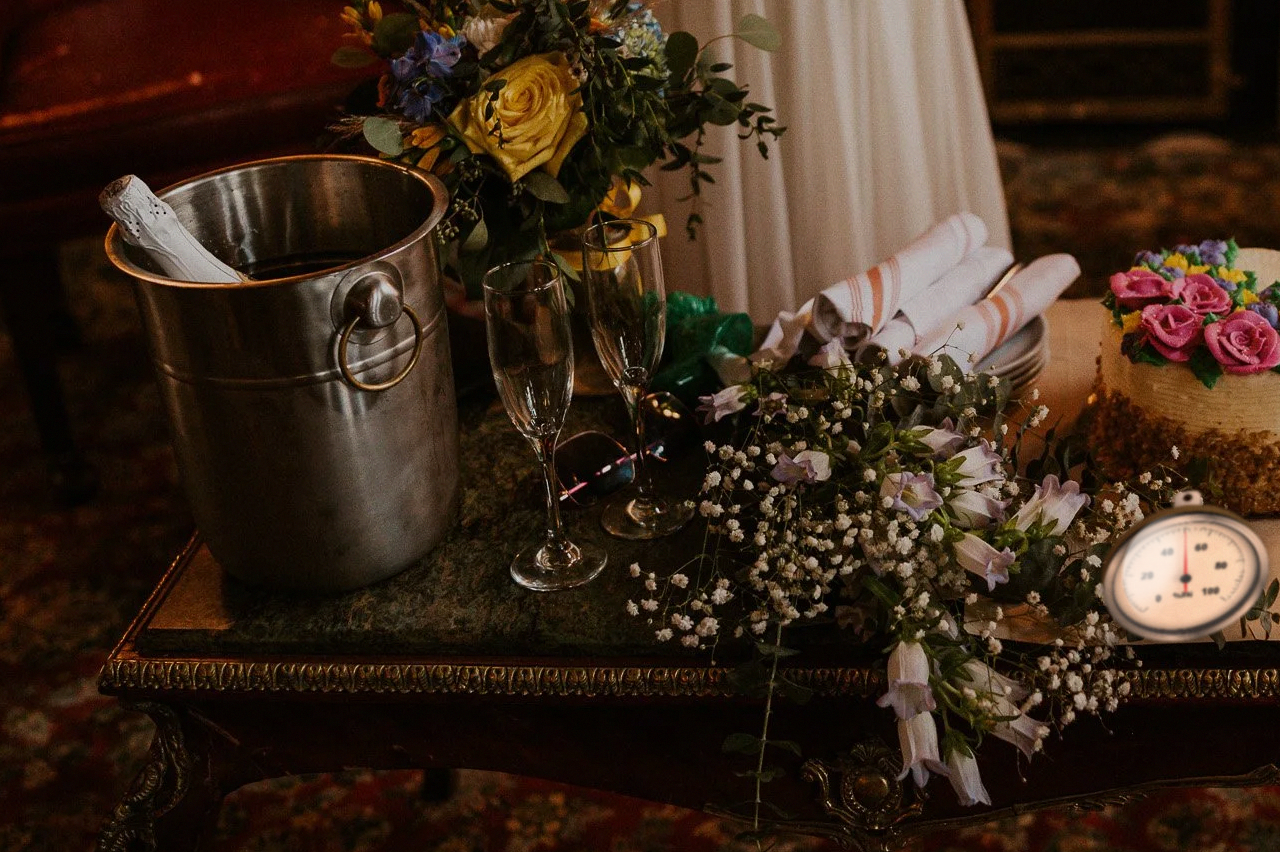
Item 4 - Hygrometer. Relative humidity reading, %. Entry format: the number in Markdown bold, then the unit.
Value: **50** %
